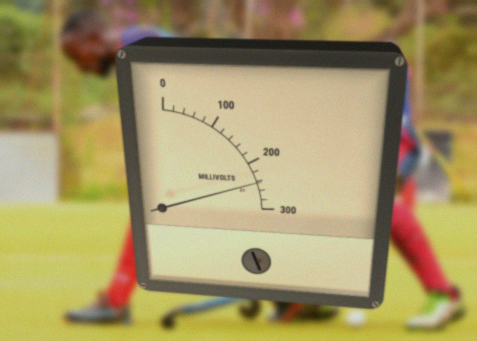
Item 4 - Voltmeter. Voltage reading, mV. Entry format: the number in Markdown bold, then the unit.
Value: **240** mV
